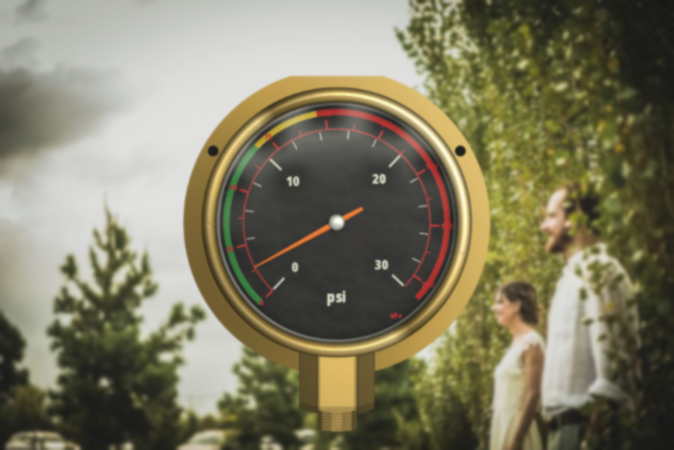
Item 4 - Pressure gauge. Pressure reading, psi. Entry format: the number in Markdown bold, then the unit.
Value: **2** psi
